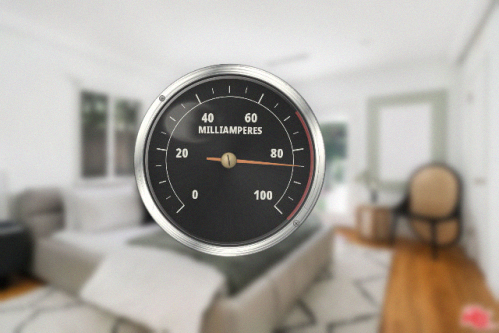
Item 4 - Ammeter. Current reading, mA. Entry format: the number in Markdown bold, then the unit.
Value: **85** mA
